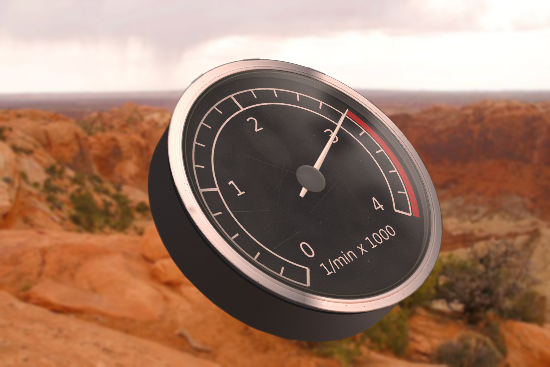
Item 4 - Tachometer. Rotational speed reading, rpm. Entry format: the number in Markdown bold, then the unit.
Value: **3000** rpm
